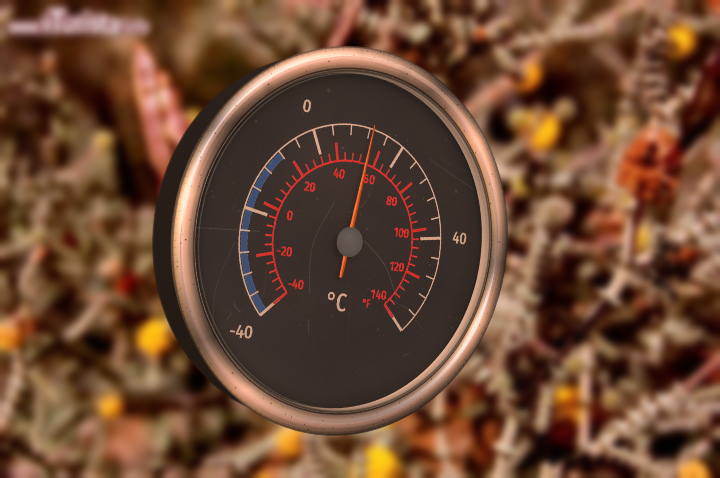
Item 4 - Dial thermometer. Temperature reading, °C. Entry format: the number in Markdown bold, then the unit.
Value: **12** °C
